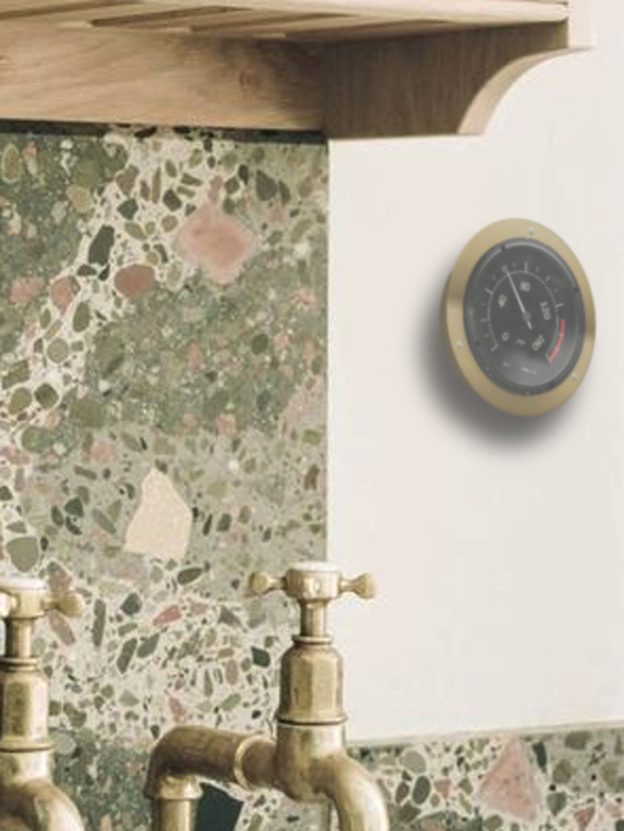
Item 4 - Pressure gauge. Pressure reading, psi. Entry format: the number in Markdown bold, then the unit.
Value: **60** psi
